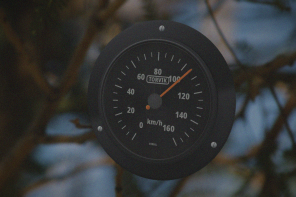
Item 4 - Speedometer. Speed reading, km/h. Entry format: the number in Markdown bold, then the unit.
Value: **105** km/h
